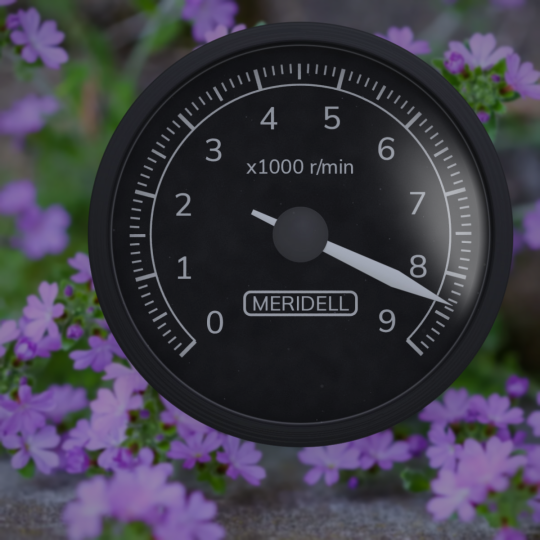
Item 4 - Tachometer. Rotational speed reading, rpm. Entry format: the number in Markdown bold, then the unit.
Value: **8350** rpm
